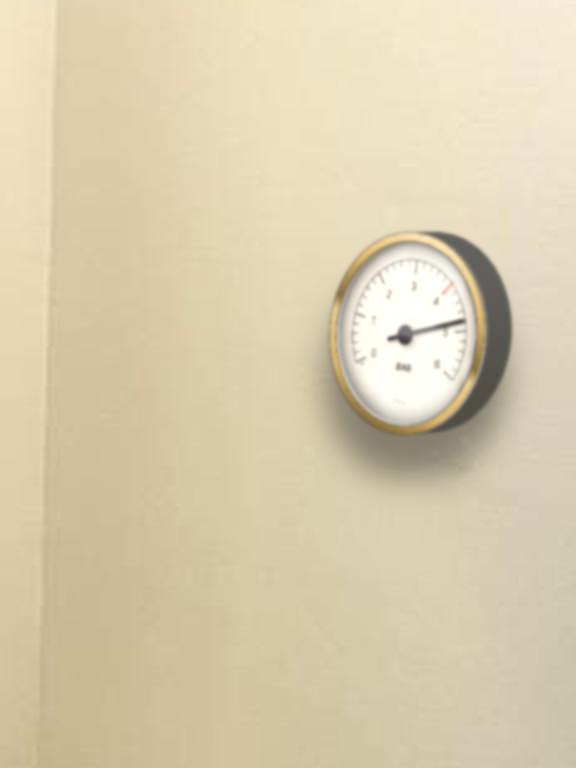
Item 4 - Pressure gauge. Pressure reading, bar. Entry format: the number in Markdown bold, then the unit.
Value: **4.8** bar
